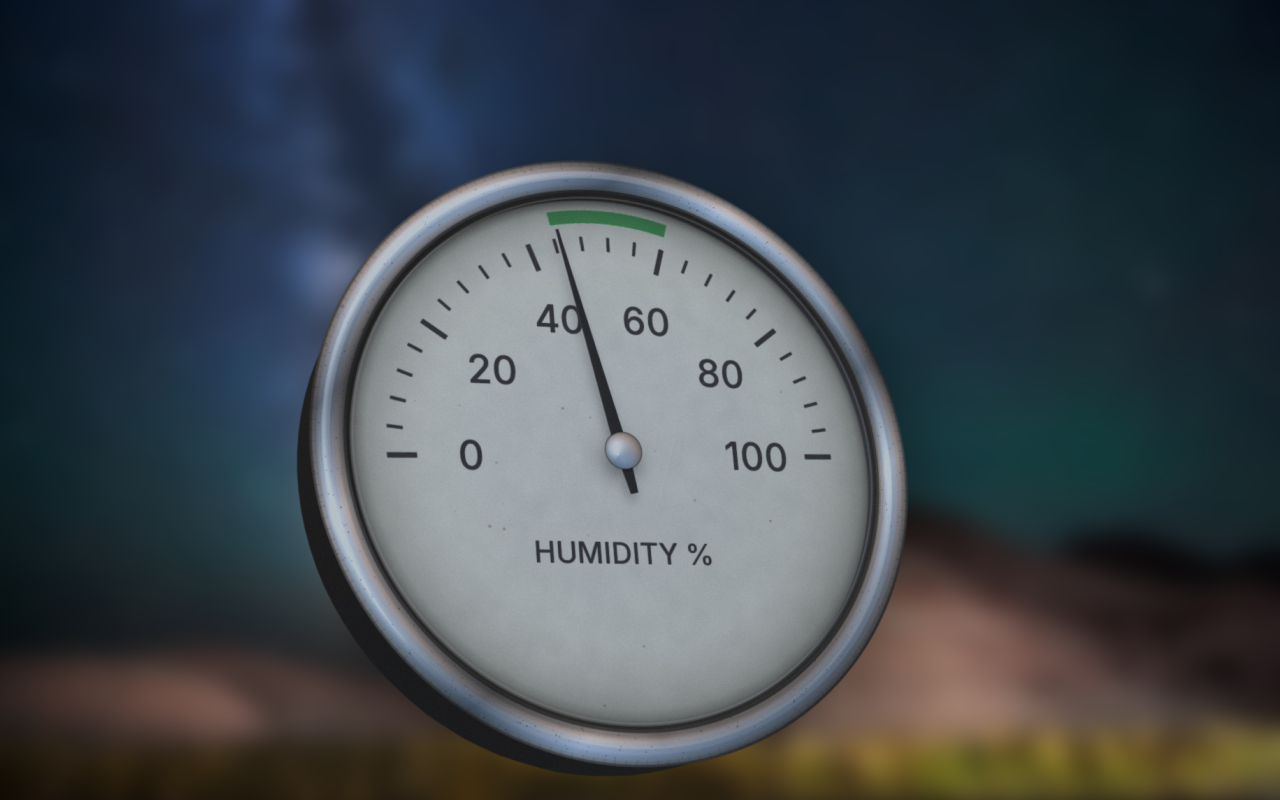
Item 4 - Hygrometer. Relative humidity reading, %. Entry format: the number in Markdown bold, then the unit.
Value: **44** %
